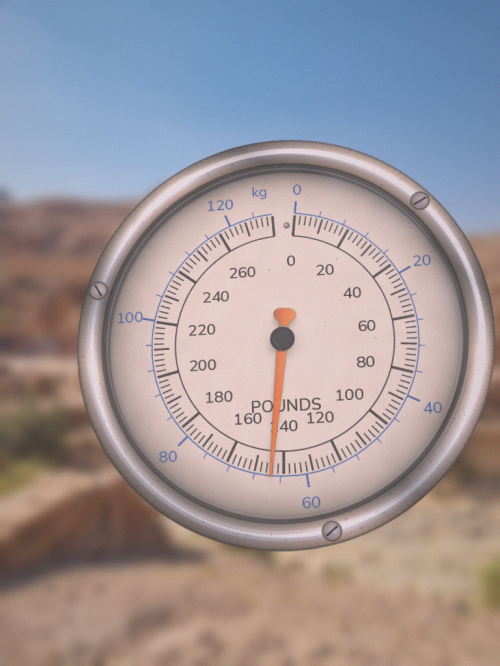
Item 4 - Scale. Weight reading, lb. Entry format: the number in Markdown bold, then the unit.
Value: **144** lb
